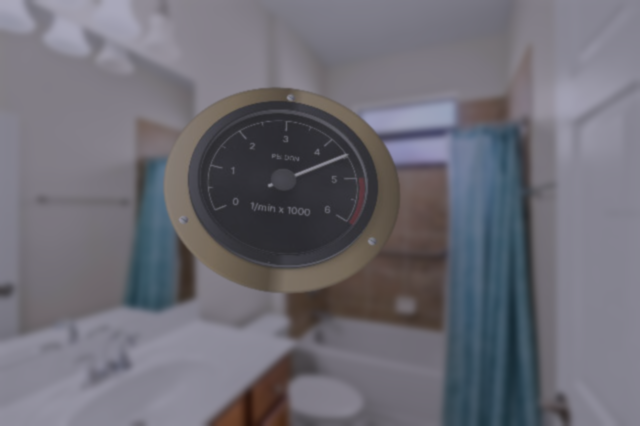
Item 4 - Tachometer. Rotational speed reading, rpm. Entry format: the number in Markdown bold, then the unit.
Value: **4500** rpm
